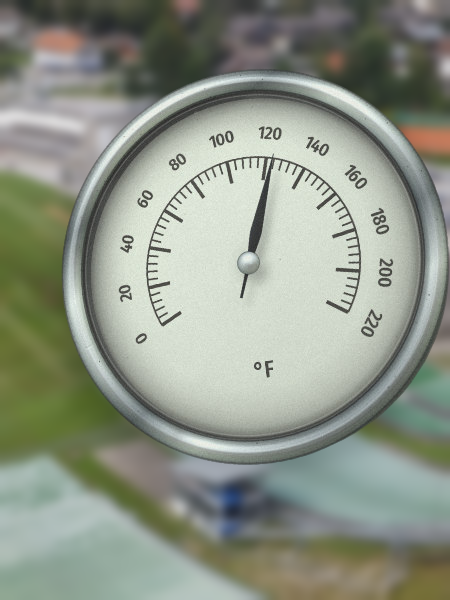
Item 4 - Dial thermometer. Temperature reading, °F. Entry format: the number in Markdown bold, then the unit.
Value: **124** °F
